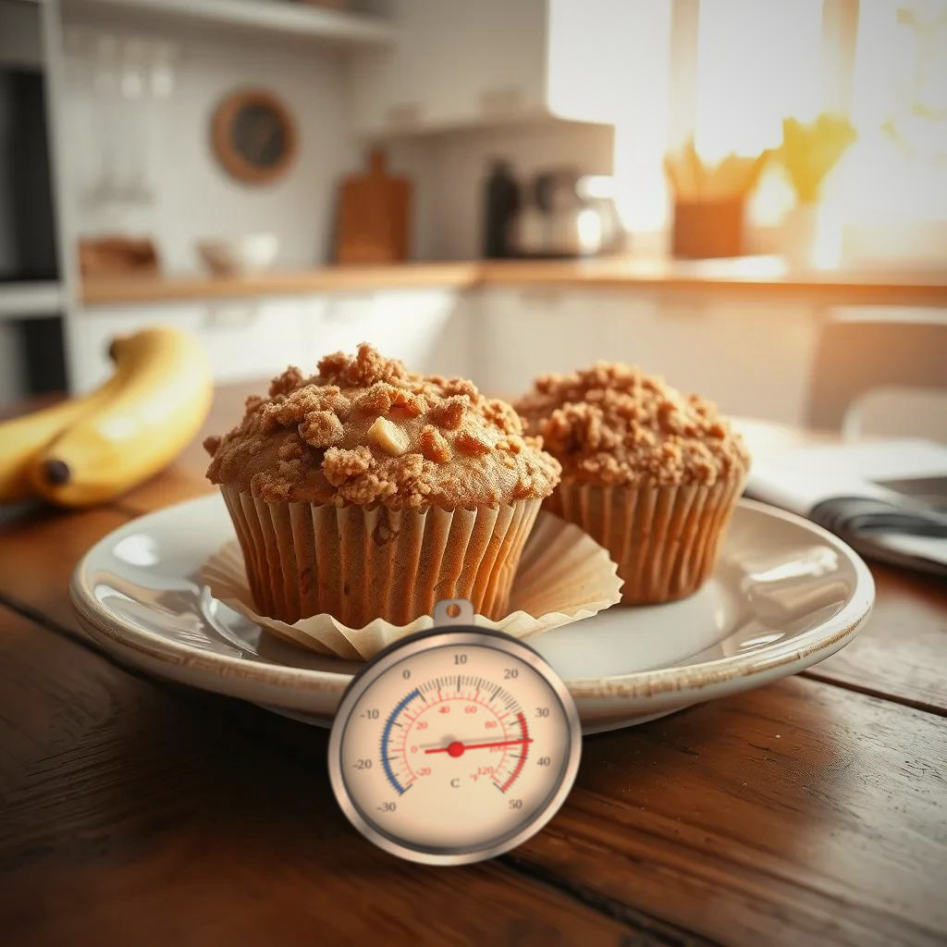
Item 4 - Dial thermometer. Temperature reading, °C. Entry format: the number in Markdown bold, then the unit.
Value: **35** °C
